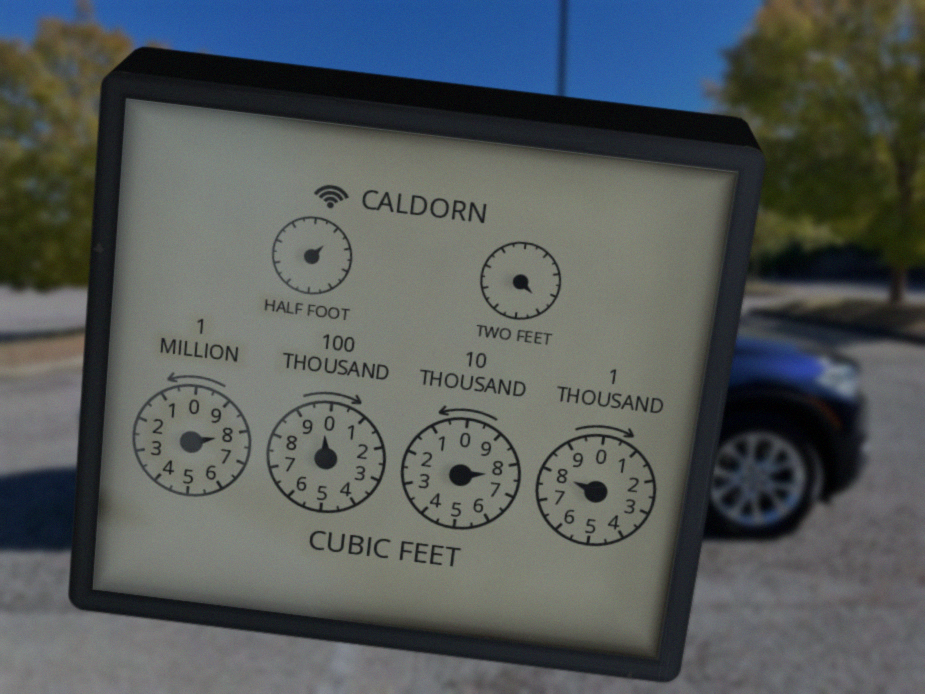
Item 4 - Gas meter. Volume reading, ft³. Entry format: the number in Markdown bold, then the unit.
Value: **797800** ft³
